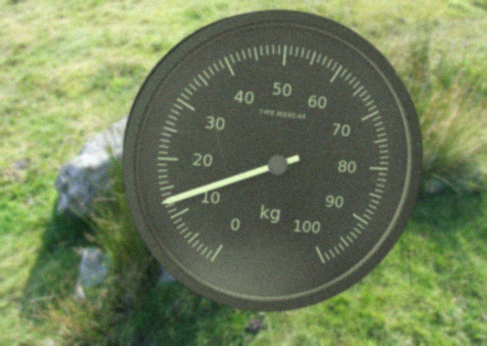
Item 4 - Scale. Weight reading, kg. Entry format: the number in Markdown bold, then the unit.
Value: **13** kg
